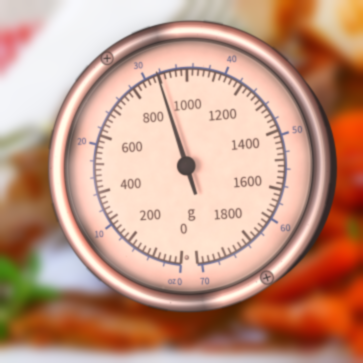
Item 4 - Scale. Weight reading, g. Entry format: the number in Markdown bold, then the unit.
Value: **900** g
